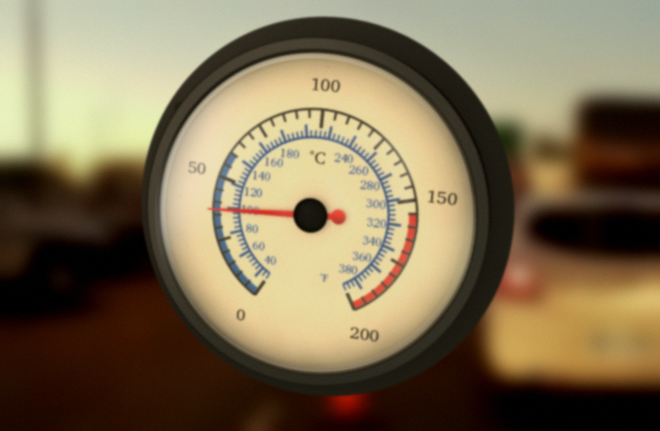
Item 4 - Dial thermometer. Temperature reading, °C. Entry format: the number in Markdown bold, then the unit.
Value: **37.5** °C
